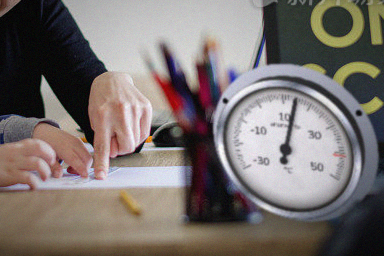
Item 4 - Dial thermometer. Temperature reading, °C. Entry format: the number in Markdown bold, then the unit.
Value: **15** °C
